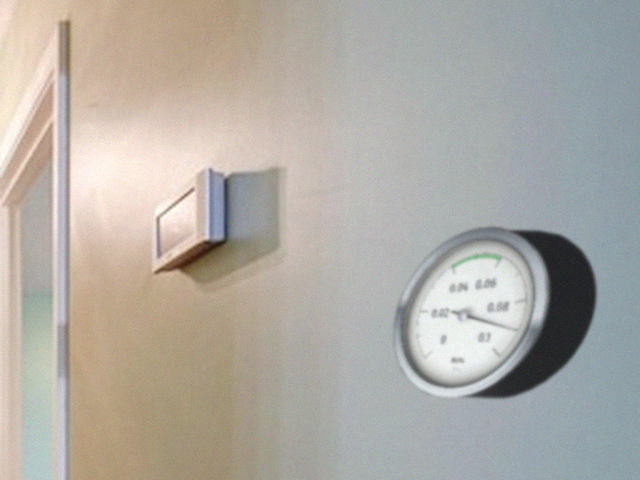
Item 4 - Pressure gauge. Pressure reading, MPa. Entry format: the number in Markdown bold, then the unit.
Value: **0.09** MPa
